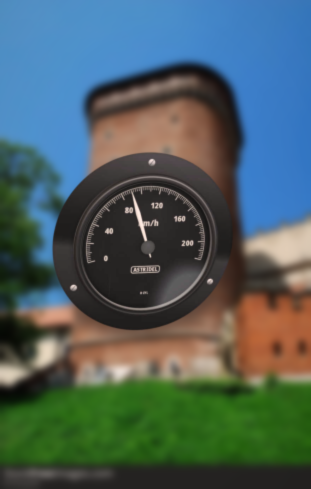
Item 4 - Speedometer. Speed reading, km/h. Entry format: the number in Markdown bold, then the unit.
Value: **90** km/h
